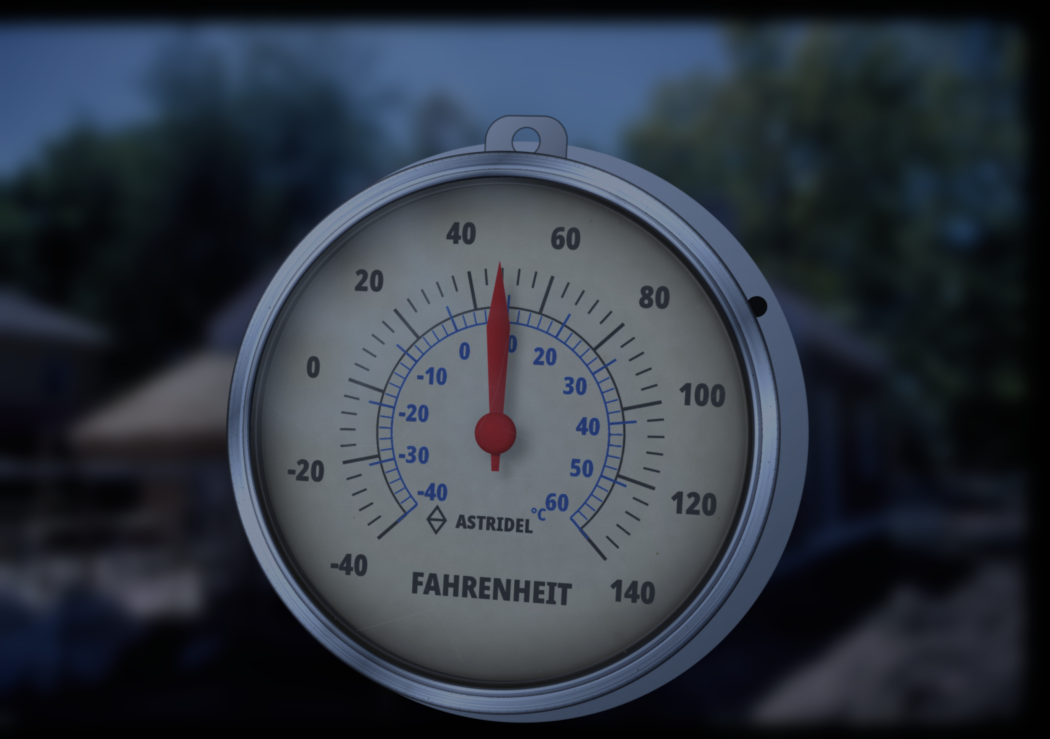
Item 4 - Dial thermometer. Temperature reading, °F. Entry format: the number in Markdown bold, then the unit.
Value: **48** °F
